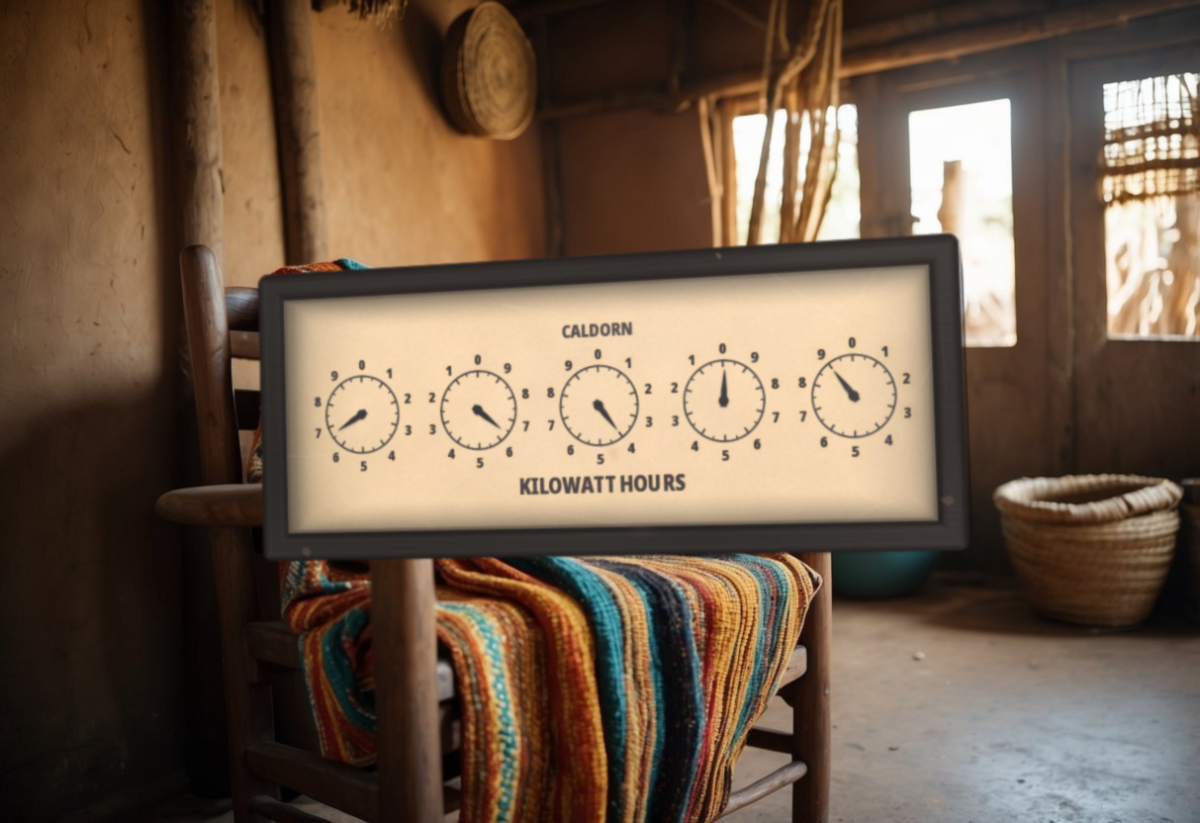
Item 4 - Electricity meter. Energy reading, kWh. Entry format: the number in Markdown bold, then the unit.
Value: **66399** kWh
